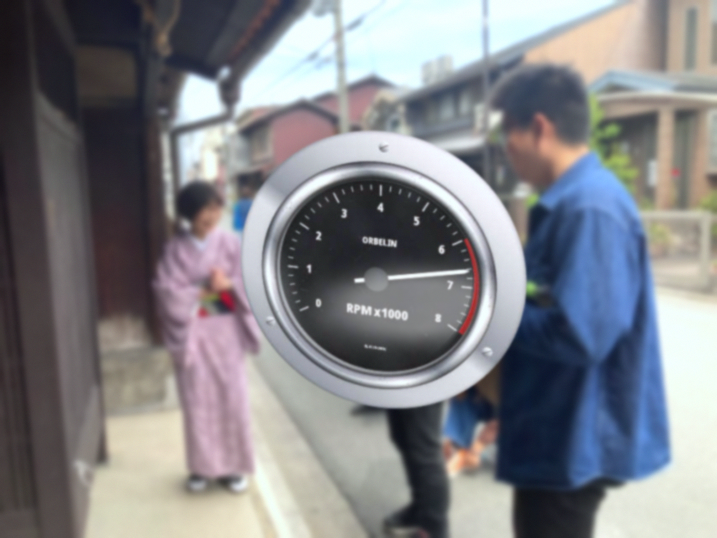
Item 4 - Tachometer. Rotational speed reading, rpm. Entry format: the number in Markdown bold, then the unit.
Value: **6600** rpm
